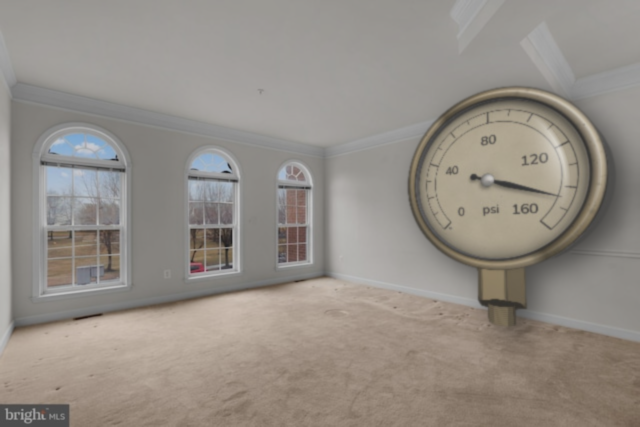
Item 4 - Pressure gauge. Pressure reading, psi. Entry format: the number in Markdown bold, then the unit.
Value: **145** psi
